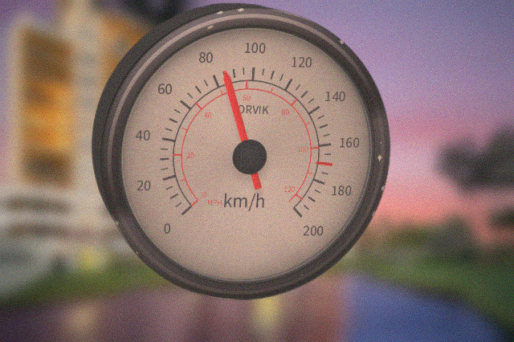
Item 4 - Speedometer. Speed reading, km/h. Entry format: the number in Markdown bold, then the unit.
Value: **85** km/h
